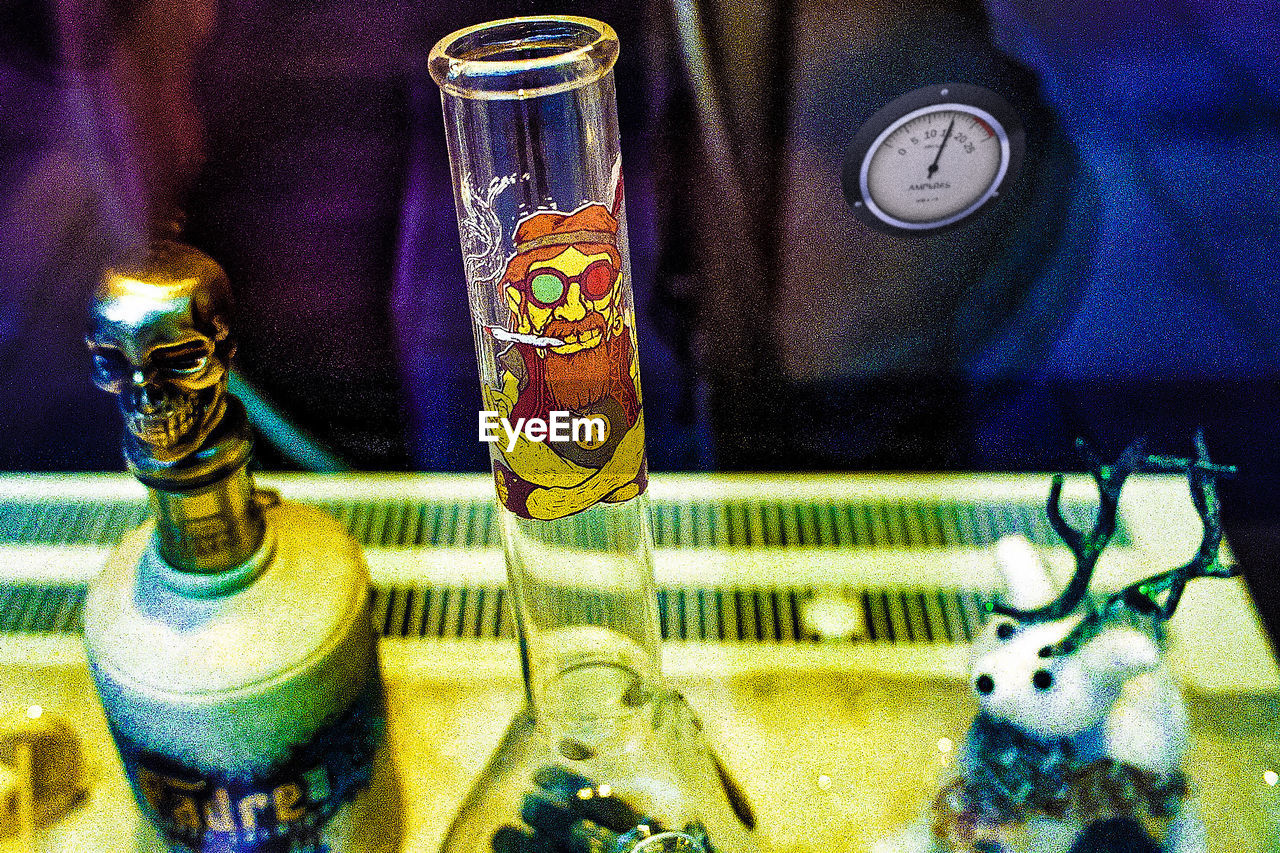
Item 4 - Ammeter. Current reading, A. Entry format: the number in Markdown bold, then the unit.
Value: **15** A
